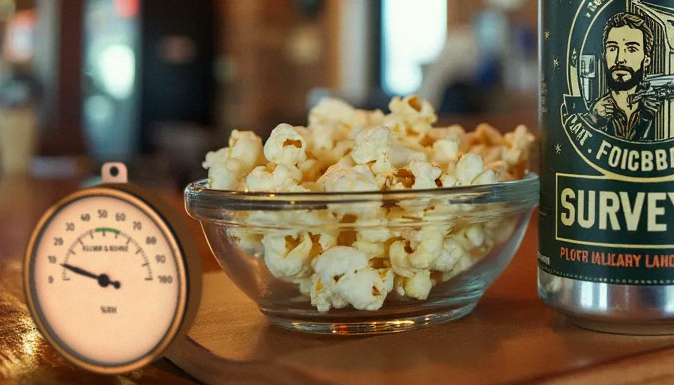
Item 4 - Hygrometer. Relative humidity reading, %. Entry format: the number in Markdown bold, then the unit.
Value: **10** %
